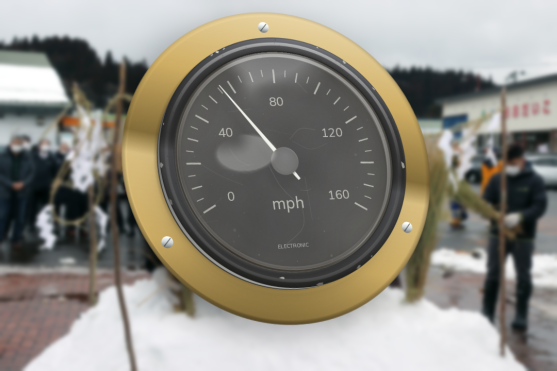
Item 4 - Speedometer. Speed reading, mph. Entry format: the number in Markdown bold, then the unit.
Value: **55** mph
